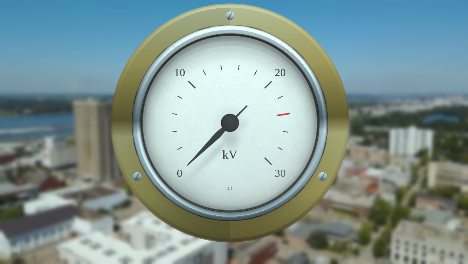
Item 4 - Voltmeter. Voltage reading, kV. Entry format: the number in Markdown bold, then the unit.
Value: **0** kV
